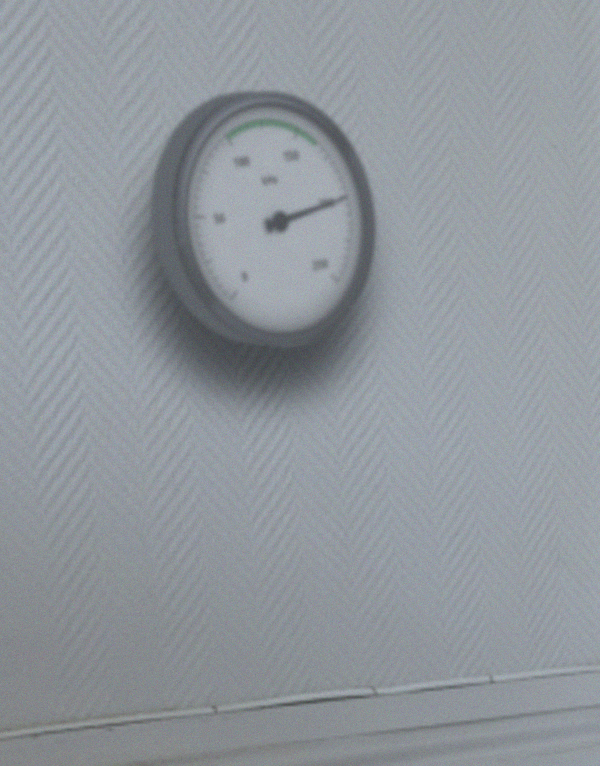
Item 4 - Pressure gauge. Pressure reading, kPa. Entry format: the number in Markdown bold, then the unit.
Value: **200** kPa
